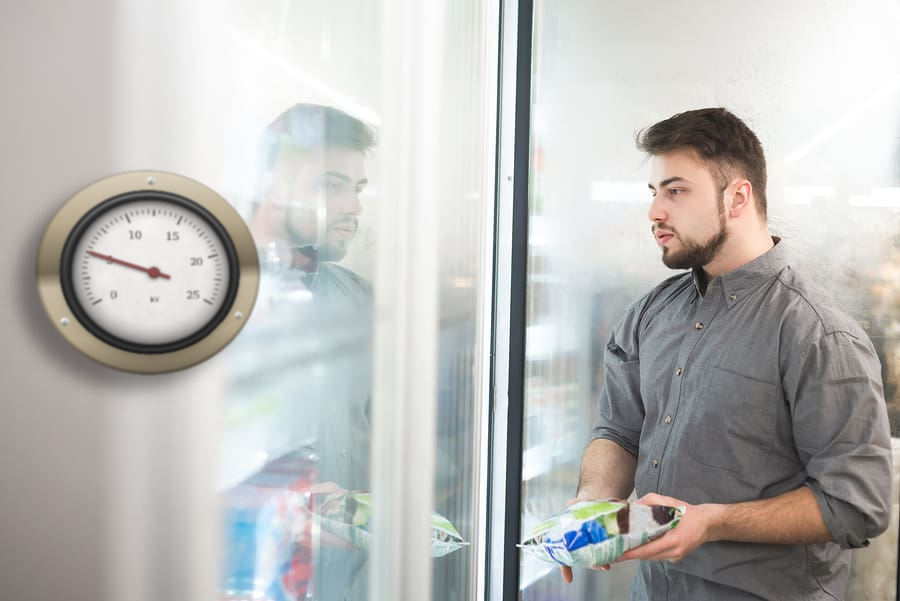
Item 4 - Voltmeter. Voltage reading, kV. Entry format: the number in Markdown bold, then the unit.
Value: **5** kV
